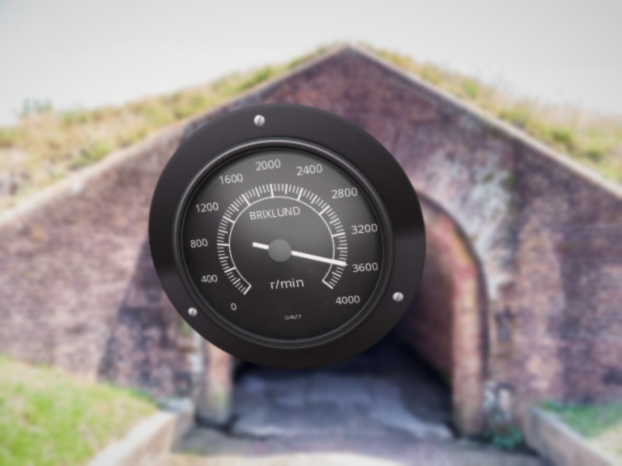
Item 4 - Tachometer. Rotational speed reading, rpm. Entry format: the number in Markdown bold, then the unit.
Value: **3600** rpm
